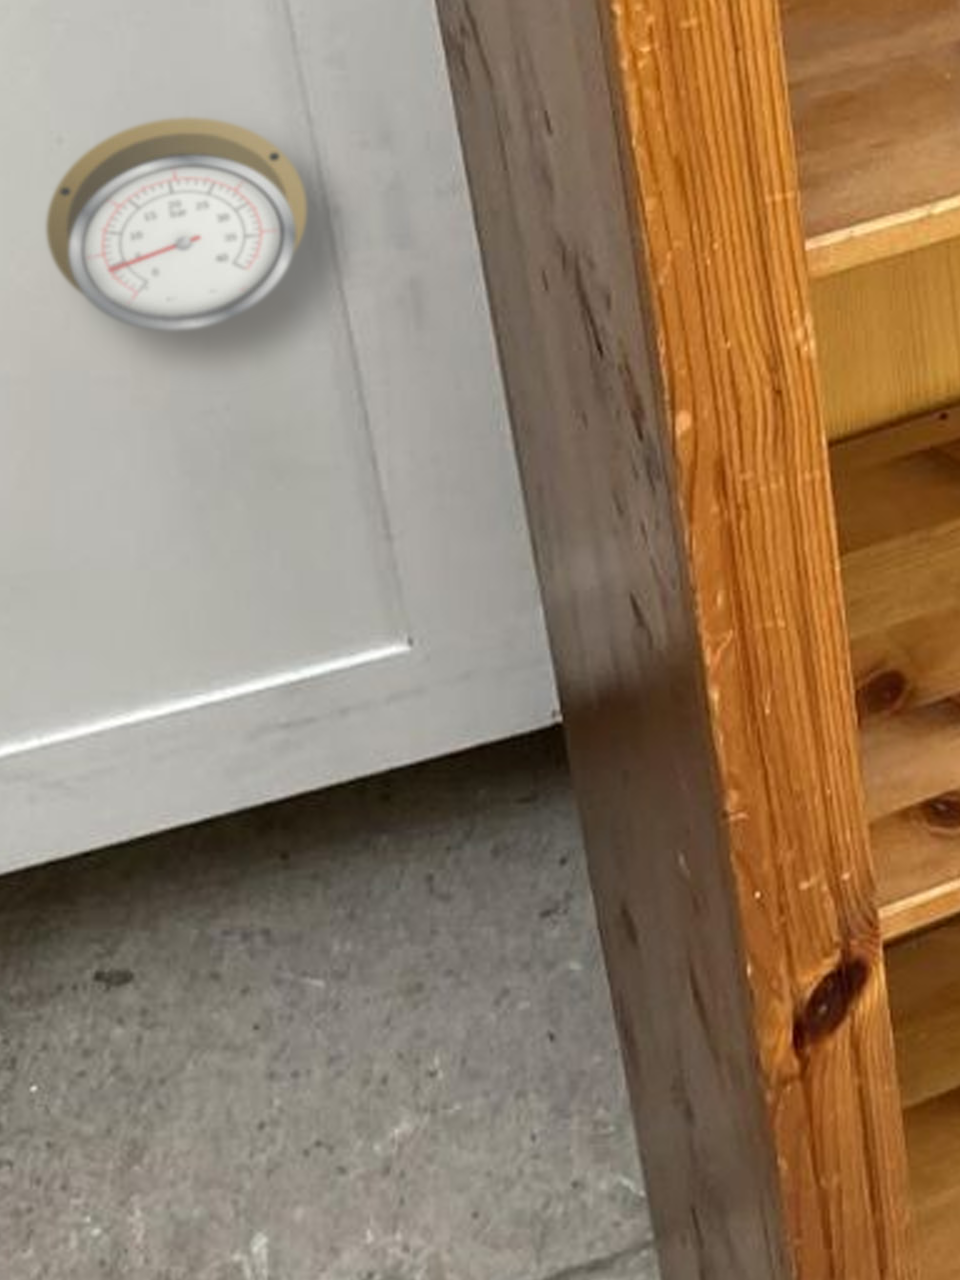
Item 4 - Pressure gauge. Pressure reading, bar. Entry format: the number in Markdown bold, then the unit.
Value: **5** bar
